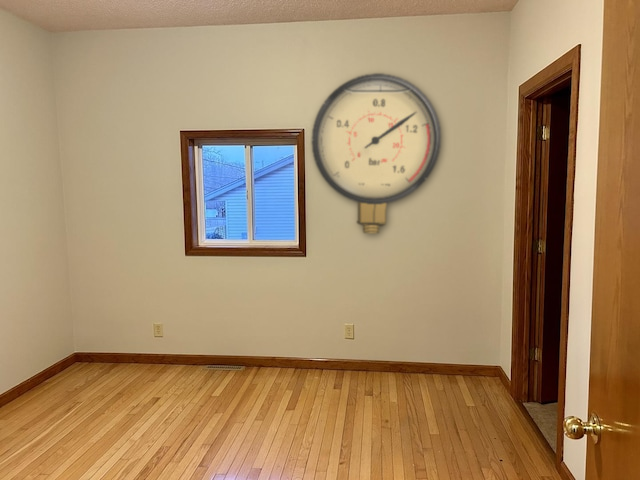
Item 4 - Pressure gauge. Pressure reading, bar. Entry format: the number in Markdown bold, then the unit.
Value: **1.1** bar
